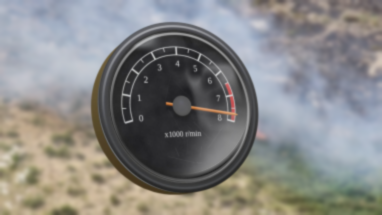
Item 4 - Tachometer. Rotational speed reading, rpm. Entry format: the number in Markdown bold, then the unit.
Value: **7750** rpm
